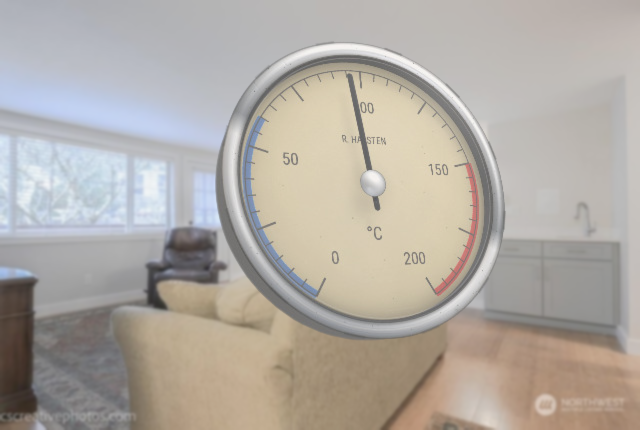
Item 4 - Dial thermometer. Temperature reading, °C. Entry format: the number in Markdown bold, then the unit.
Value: **95** °C
